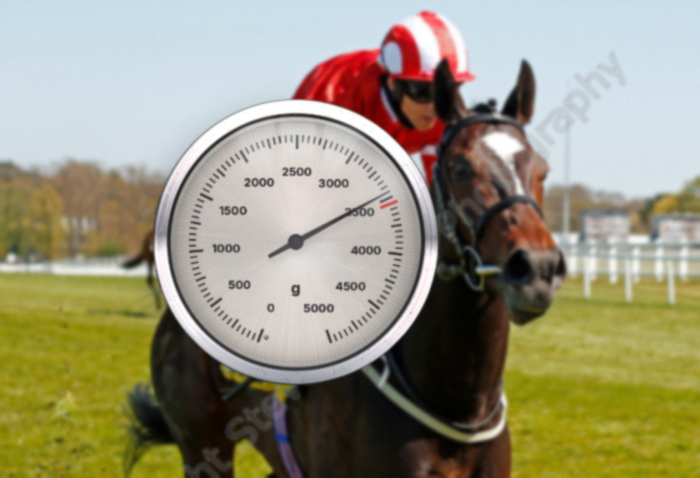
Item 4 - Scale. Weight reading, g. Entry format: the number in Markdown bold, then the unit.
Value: **3450** g
